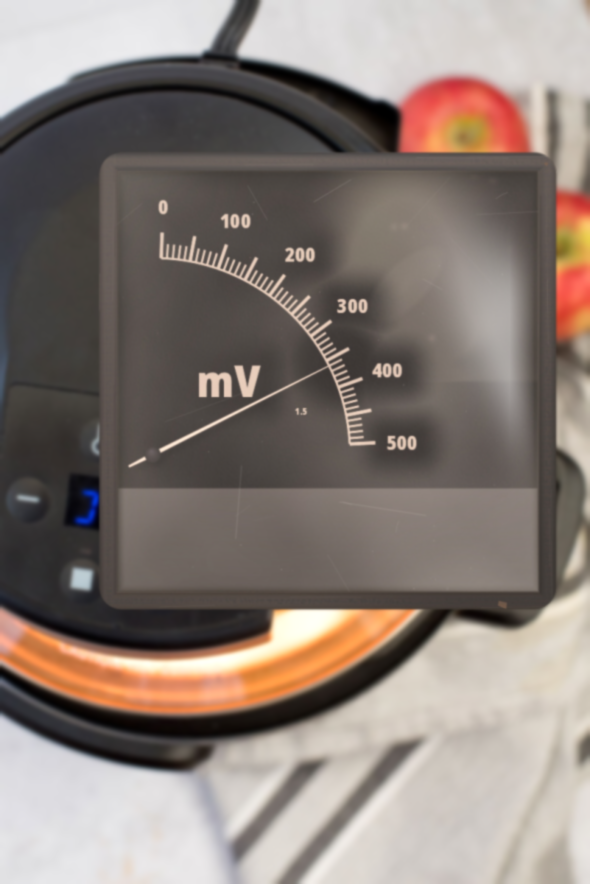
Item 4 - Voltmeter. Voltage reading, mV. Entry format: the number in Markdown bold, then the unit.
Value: **360** mV
